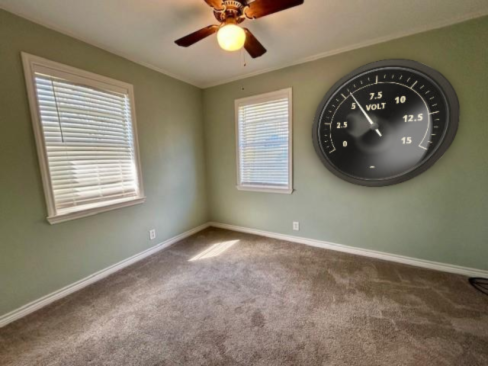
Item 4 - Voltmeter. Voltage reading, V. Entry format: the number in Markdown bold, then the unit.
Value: **5.5** V
